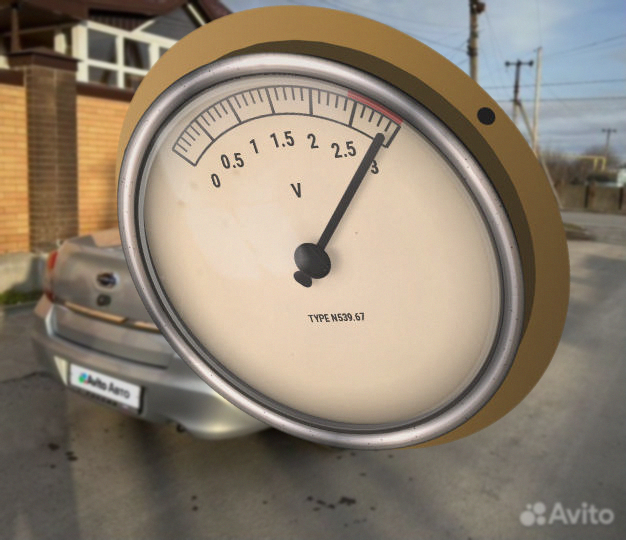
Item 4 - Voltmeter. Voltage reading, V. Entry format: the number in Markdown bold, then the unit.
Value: **2.9** V
